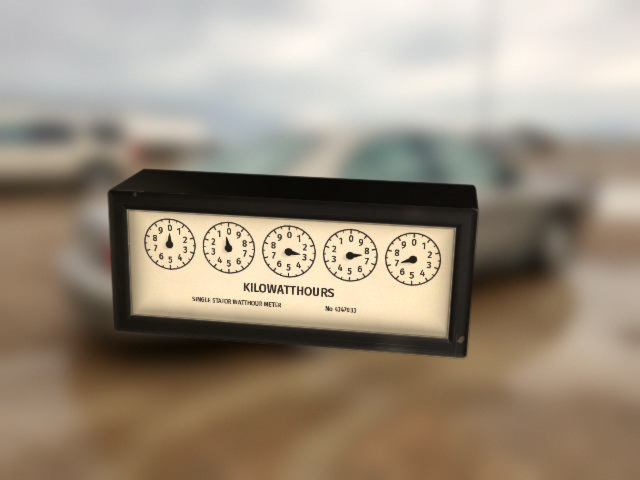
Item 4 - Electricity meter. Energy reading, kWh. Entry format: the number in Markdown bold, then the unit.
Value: **277** kWh
